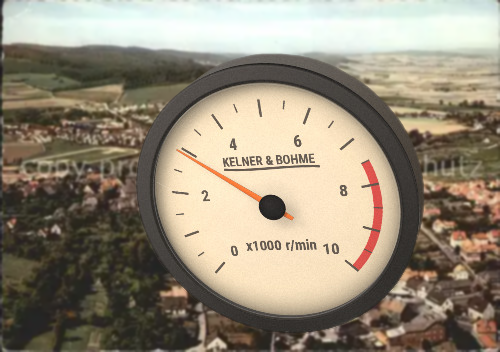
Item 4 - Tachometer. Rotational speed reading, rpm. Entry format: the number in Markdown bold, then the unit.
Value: **3000** rpm
